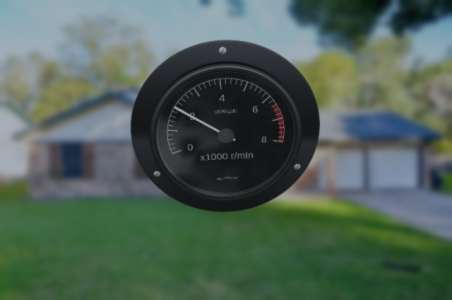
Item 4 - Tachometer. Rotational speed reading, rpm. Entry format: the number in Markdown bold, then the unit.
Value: **2000** rpm
